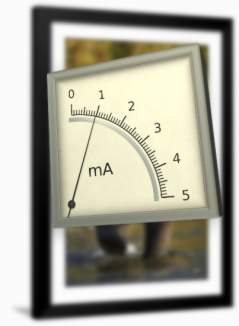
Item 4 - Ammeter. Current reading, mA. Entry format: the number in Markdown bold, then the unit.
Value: **1** mA
